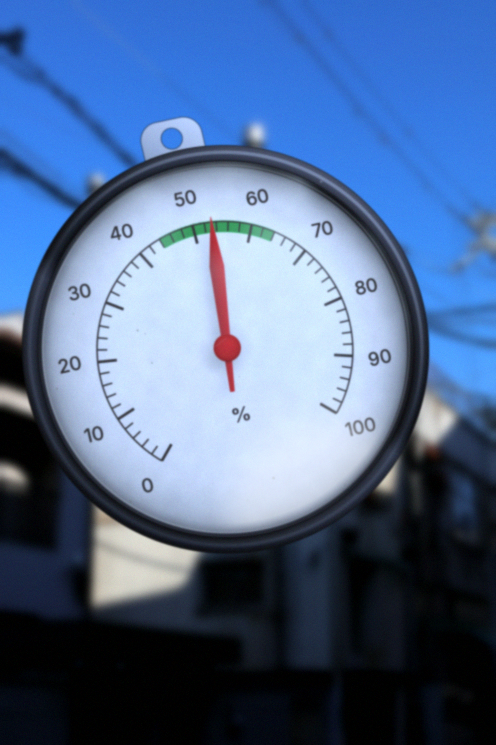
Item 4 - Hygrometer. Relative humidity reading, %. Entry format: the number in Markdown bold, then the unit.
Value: **53** %
